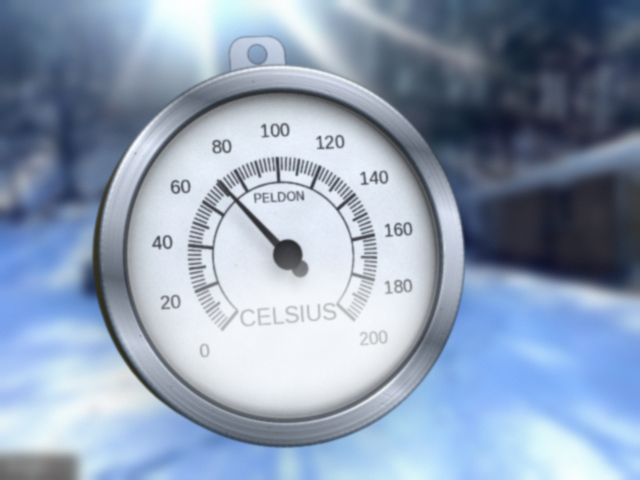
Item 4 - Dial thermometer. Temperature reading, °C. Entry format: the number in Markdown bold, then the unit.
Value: **70** °C
